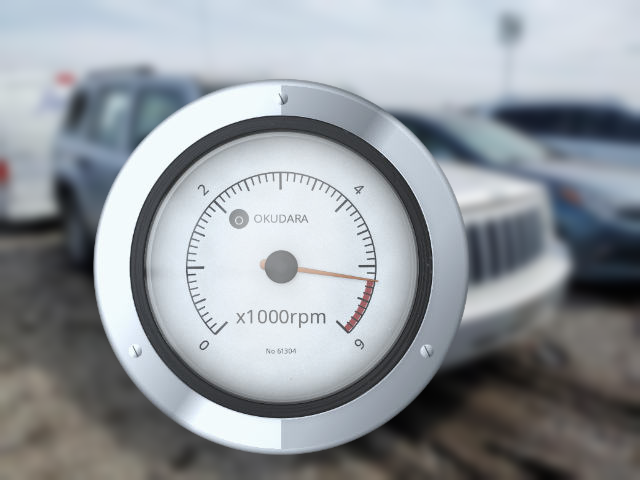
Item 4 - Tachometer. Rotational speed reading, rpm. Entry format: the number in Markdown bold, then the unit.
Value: **5200** rpm
